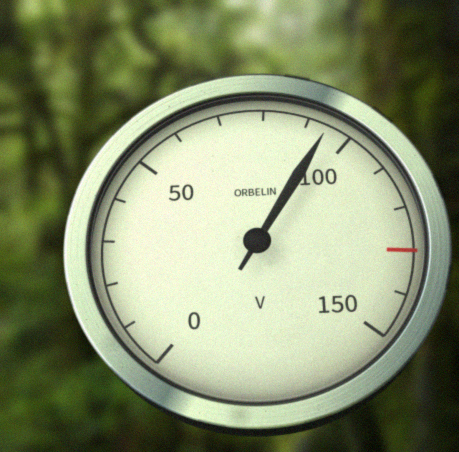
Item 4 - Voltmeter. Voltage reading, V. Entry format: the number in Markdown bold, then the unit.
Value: **95** V
